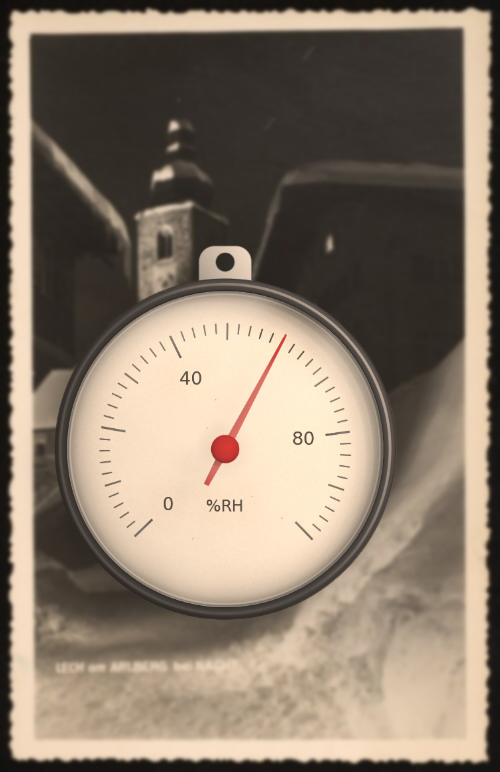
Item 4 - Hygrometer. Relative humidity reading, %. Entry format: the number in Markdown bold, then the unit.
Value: **60** %
